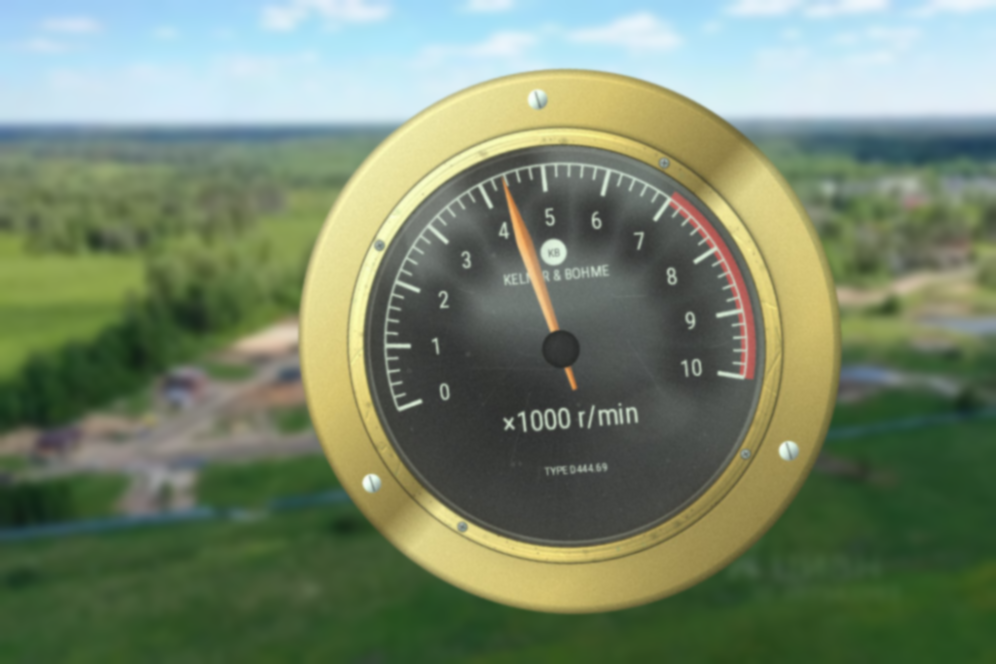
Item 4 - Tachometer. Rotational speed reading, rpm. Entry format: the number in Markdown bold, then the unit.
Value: **4400** rpm
